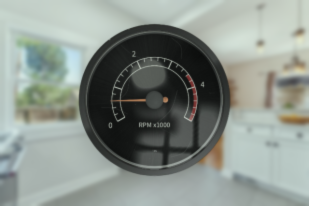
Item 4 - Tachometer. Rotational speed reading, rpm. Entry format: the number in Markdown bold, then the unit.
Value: **600** rpm
